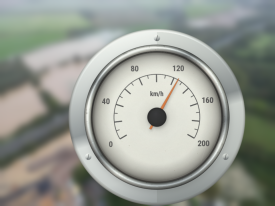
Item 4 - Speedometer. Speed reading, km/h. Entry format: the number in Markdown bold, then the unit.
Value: **125** km/h
